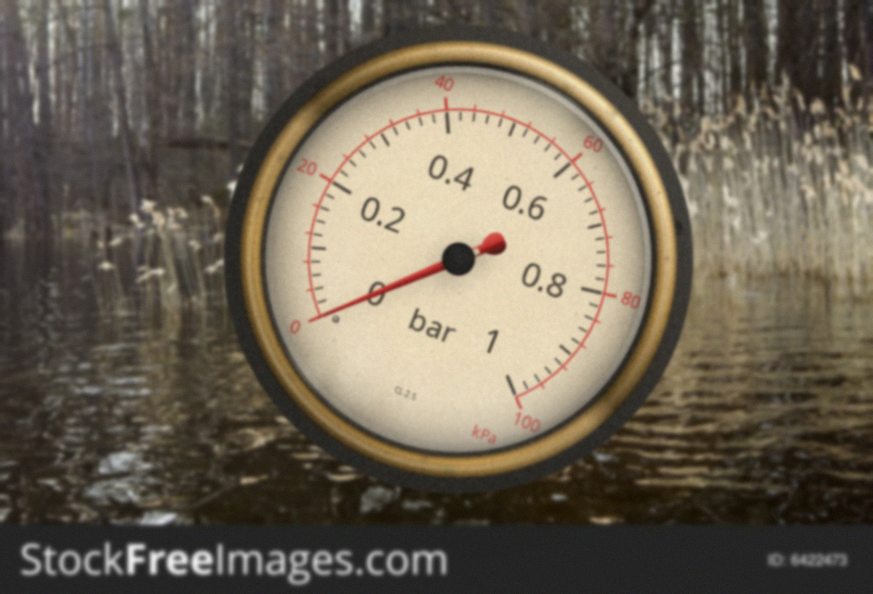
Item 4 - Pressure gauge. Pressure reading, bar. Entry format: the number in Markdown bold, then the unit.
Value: **0** bar
